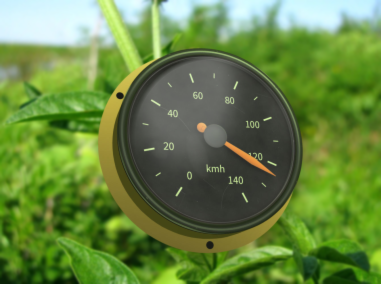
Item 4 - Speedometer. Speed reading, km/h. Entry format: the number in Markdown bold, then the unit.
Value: **125** km/h
